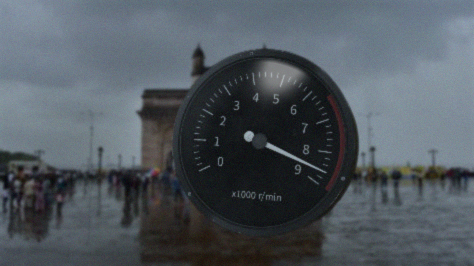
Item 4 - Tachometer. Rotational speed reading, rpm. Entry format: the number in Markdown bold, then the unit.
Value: **8600** rpm
